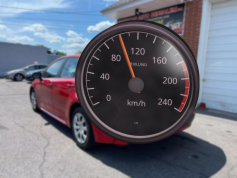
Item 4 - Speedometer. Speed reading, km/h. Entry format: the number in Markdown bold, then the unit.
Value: **100** km/h
